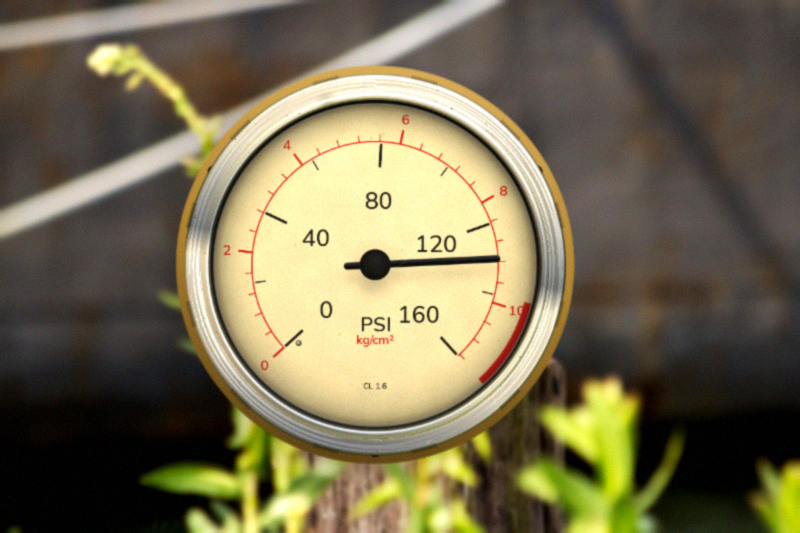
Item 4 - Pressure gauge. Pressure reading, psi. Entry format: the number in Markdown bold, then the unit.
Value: **130** psi
